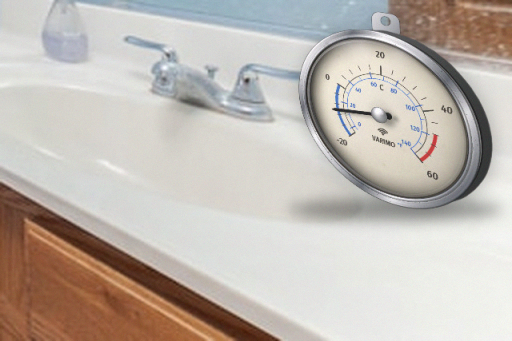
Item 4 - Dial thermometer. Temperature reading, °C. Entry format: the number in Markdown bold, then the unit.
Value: **-10** °C
